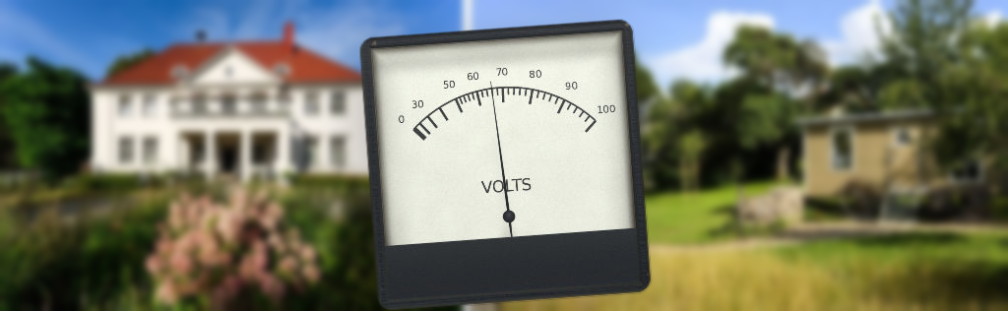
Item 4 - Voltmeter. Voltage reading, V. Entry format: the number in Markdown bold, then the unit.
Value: **66** V
